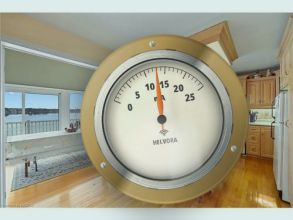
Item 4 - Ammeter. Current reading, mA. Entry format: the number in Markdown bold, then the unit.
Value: **13** mA
